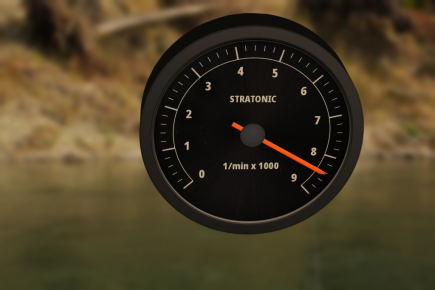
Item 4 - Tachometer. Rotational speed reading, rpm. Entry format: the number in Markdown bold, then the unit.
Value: **8400** rpm
